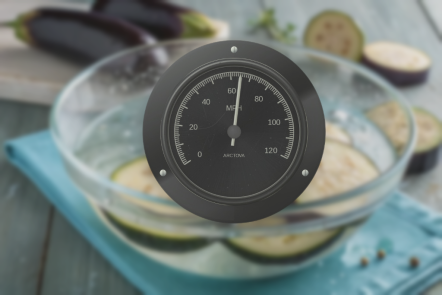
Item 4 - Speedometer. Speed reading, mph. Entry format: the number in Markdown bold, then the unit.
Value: **65** mph
